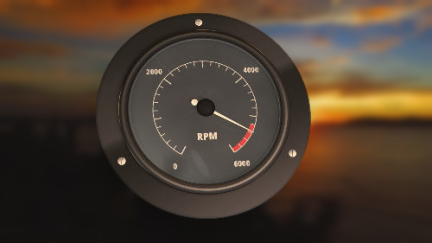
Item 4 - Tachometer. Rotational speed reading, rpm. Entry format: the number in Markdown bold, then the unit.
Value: **5400** rpm
